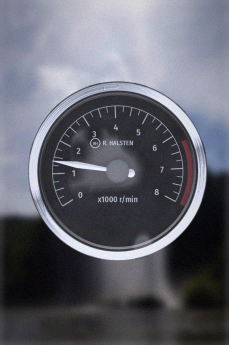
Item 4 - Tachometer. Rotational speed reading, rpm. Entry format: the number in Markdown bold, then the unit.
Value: **1375** rpm
